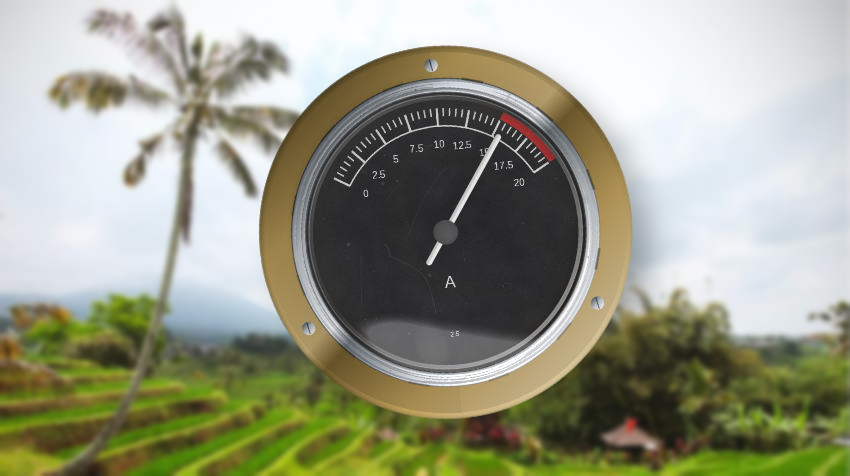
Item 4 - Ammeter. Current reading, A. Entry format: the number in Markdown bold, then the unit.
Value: **15.5** A
